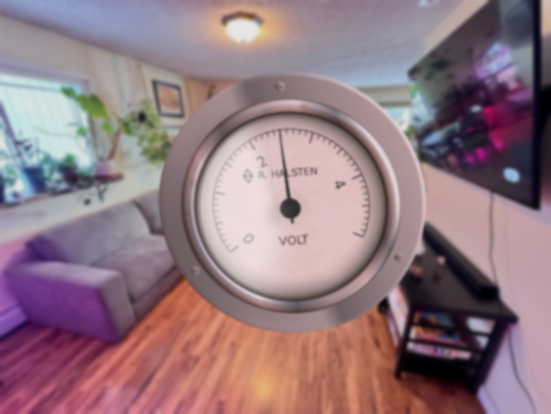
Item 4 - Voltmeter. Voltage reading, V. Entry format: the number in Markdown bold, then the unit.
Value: **2.5** V
